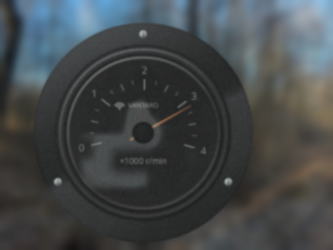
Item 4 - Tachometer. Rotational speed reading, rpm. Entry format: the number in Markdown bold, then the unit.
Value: **3125** rpm
